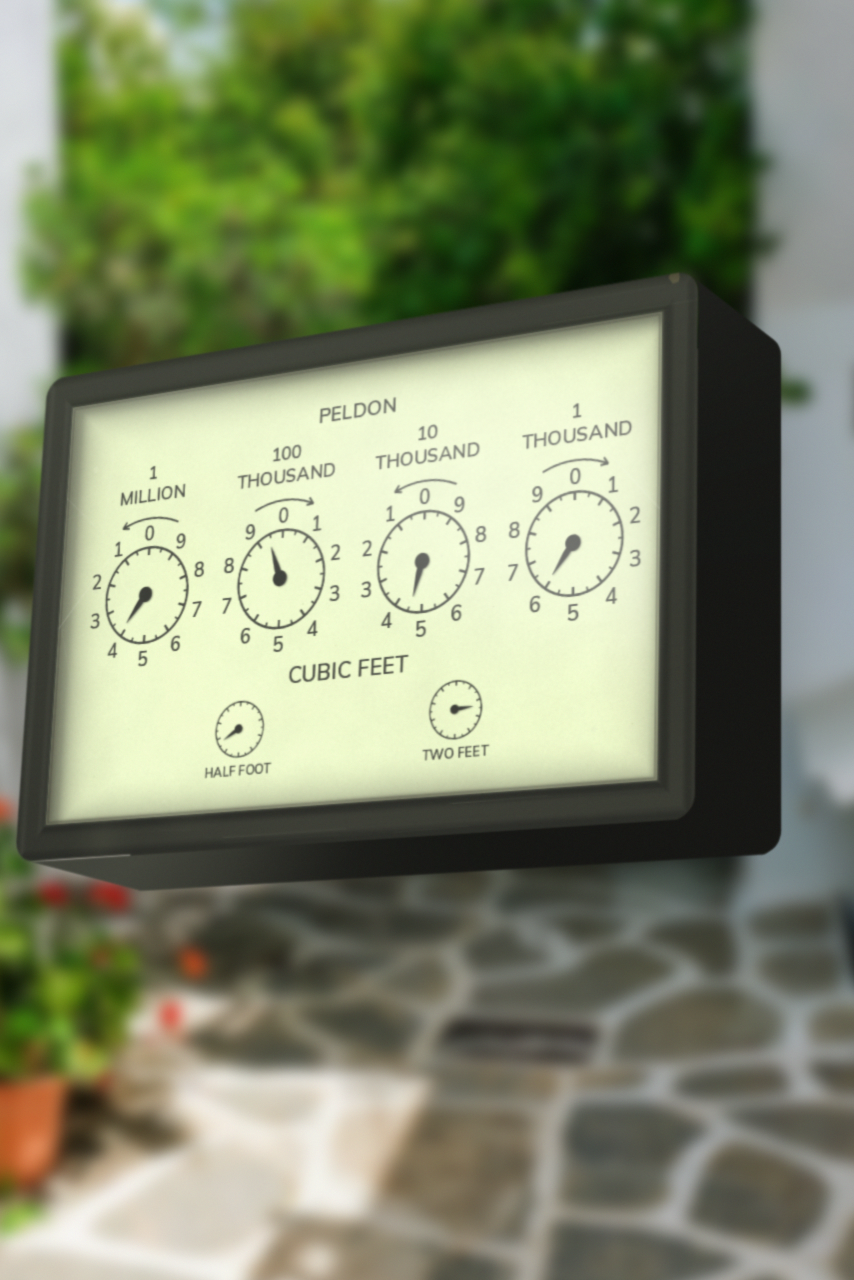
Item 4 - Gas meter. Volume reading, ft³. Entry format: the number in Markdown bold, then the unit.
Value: **394600** ft³
